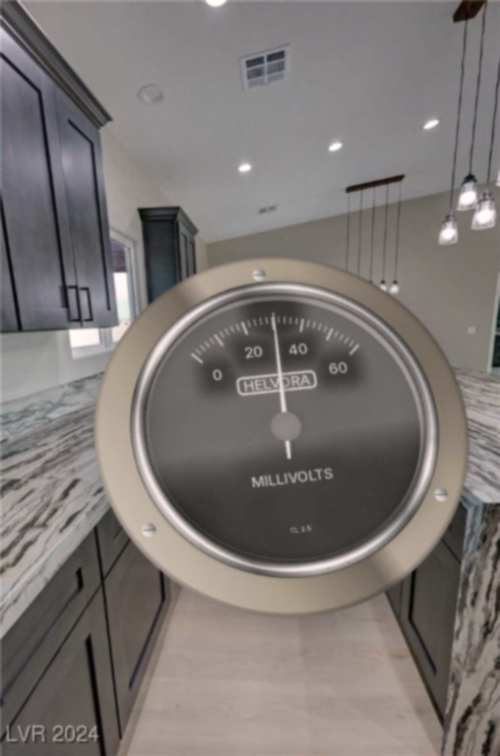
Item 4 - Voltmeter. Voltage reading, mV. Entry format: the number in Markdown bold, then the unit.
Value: **30** mV
